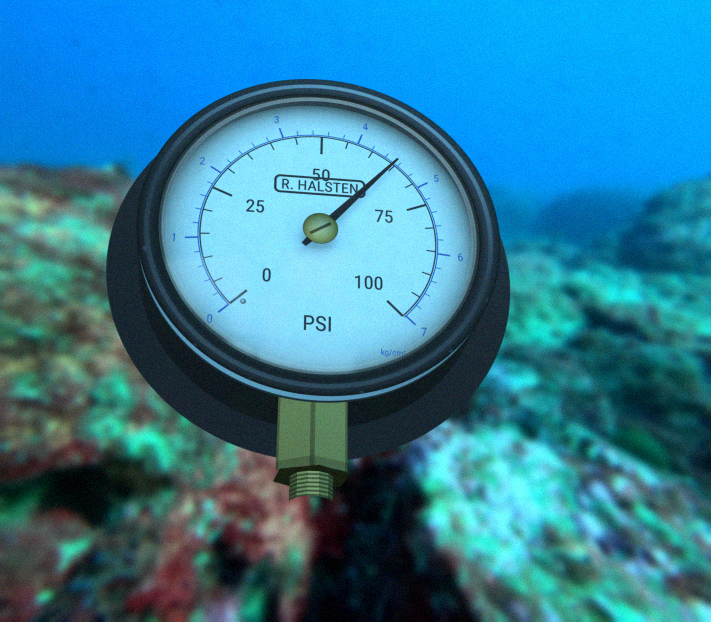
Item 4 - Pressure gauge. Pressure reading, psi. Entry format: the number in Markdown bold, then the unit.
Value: **65** psi
